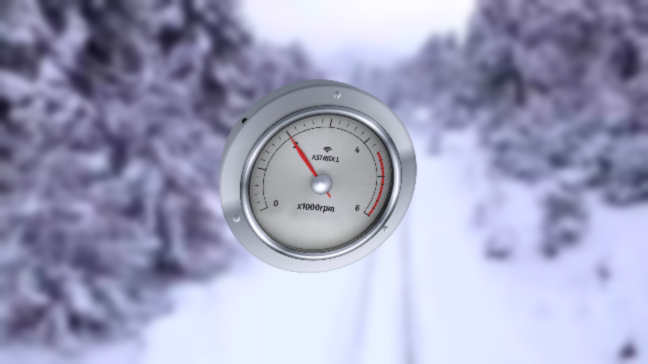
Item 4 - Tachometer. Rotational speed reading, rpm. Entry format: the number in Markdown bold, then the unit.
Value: **2000** rpm
